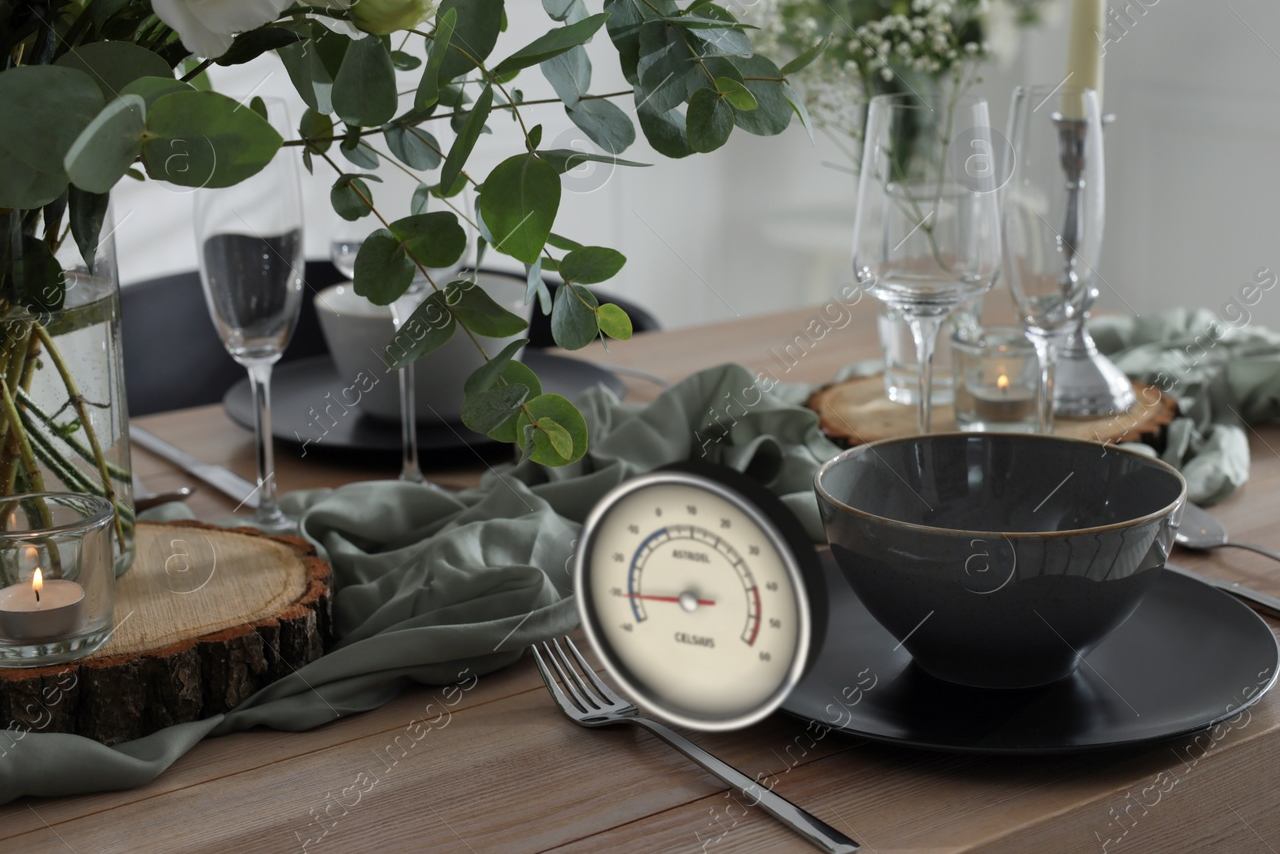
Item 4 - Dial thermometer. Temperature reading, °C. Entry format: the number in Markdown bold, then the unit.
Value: **-30** °C
